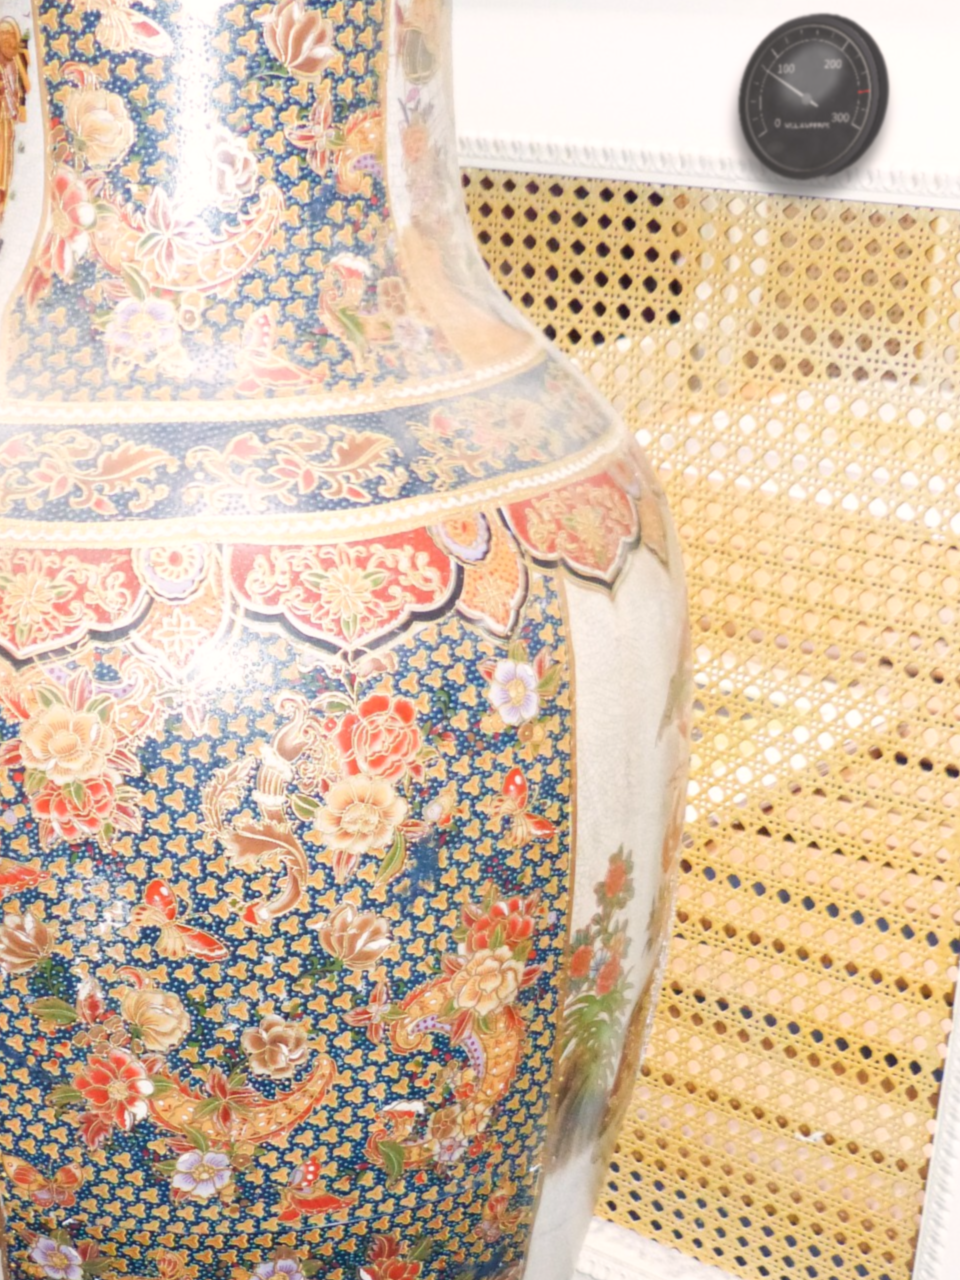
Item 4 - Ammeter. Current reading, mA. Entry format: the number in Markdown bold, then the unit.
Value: **80** mA
